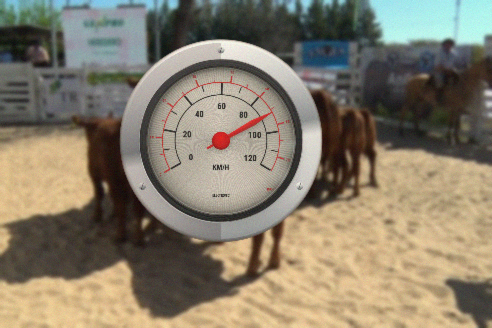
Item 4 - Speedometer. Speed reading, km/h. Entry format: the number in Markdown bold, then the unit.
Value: **90** km/h
